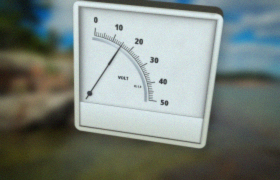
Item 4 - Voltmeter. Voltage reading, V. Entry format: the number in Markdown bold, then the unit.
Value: **15** V
